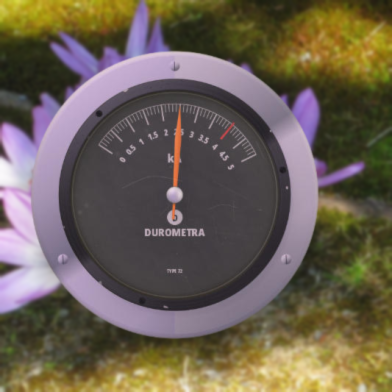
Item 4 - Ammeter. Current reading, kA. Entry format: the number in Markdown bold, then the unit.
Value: **2.5** kA
